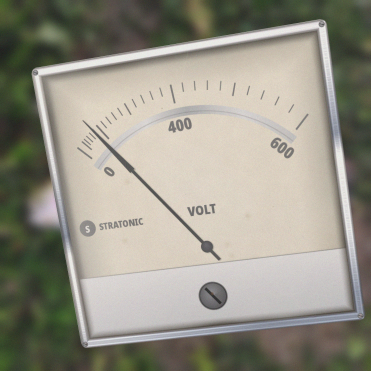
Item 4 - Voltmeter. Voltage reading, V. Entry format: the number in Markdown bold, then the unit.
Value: **180** V
